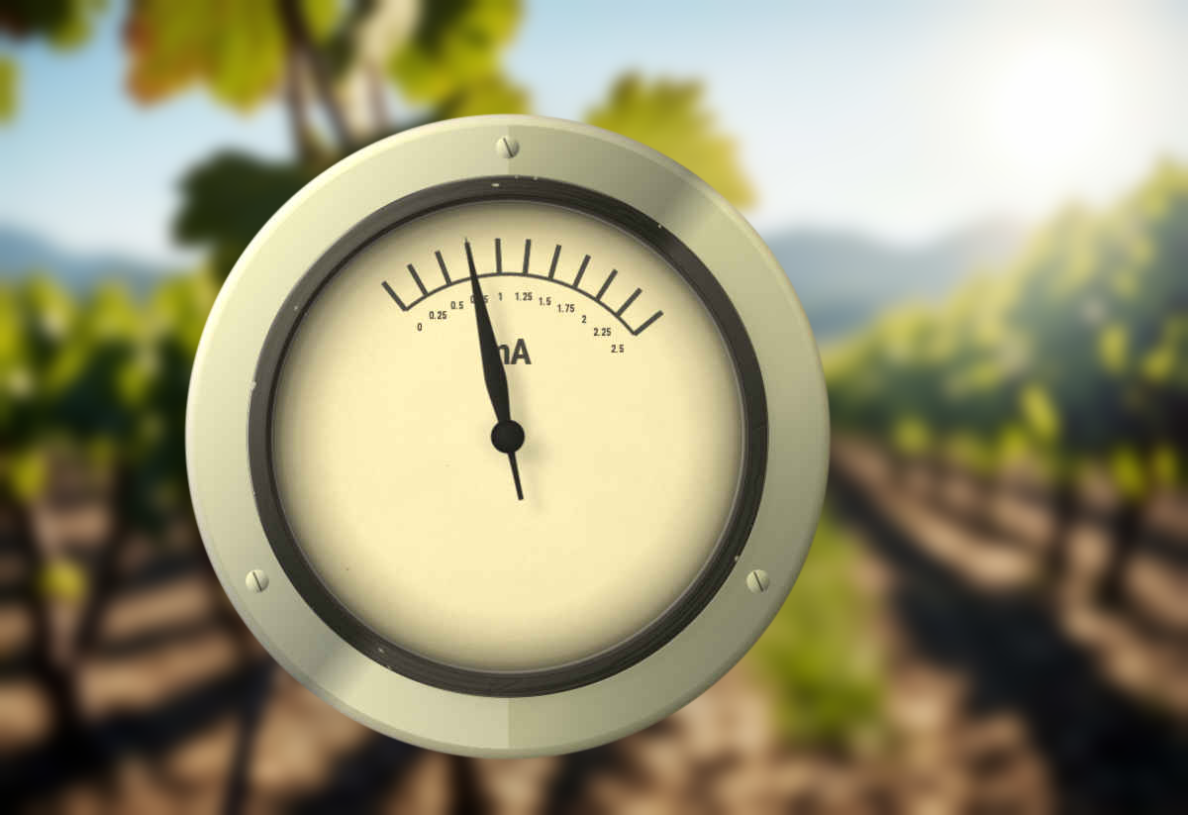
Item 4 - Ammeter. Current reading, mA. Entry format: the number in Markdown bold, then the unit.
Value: **0.75** mA
